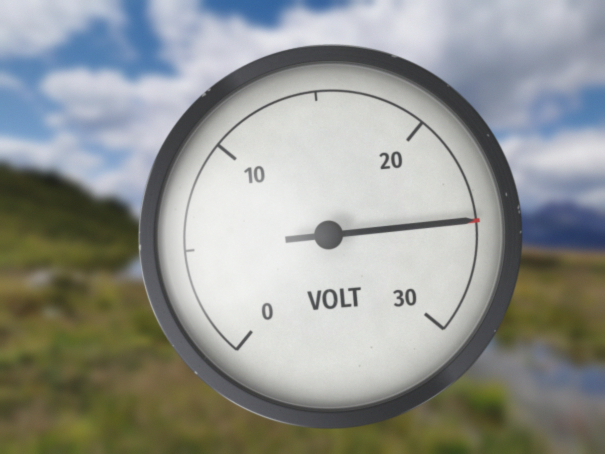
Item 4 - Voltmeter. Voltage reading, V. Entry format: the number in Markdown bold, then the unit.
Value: **25** V
